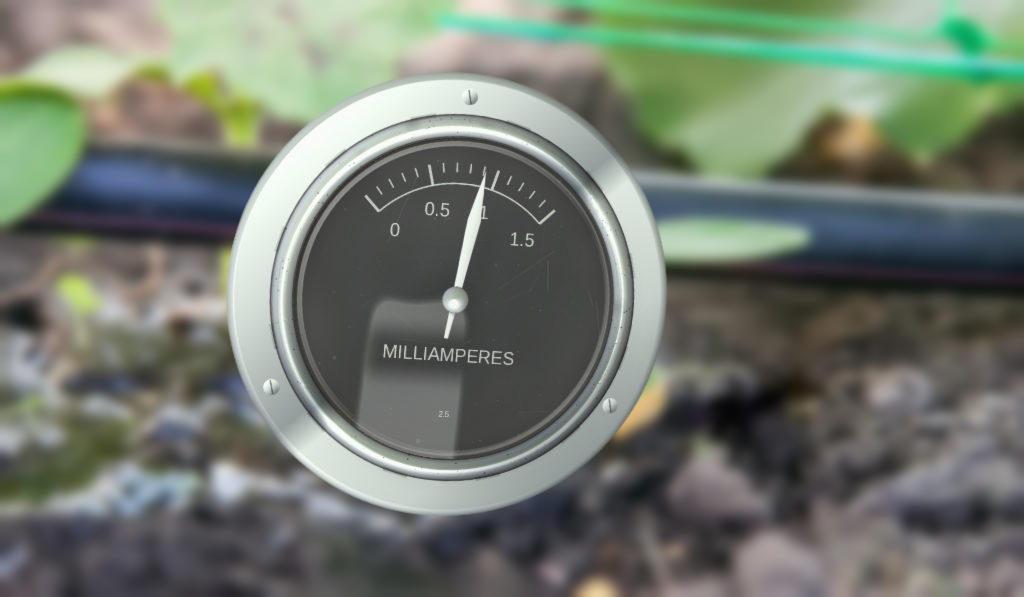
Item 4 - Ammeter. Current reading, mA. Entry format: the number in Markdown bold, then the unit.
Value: **0.9** mA
